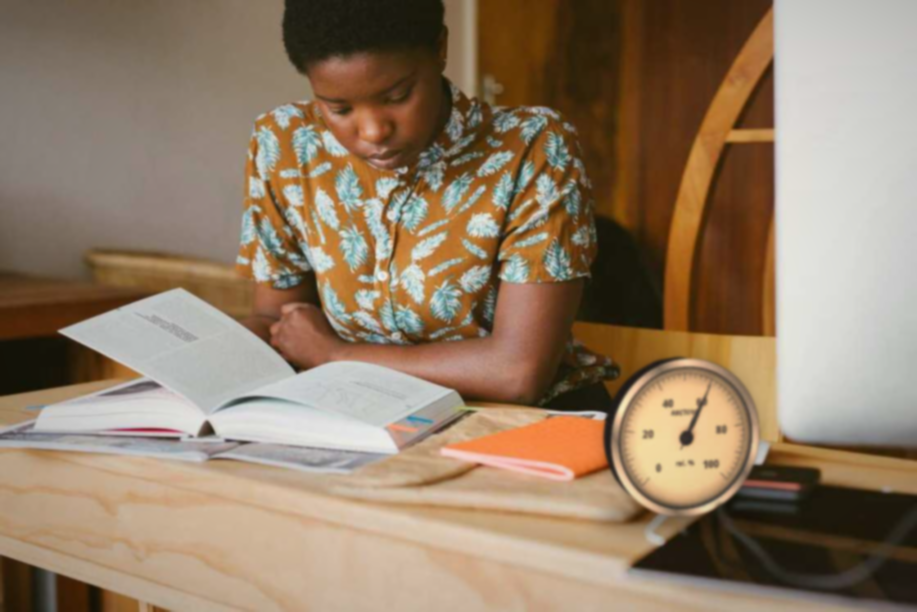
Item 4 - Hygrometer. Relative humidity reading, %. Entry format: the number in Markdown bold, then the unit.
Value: **60** %
